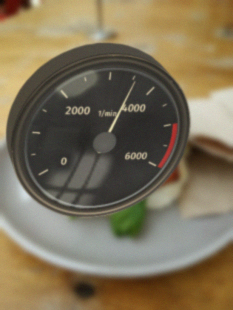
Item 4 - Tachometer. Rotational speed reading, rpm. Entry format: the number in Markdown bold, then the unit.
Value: **3500** rpm
